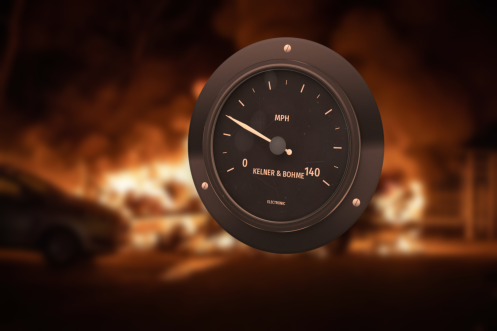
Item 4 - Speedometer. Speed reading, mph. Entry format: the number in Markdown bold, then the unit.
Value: **30** mph
